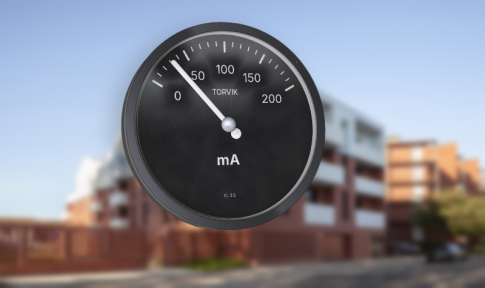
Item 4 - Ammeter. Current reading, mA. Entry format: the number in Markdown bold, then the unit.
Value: **30** mA
